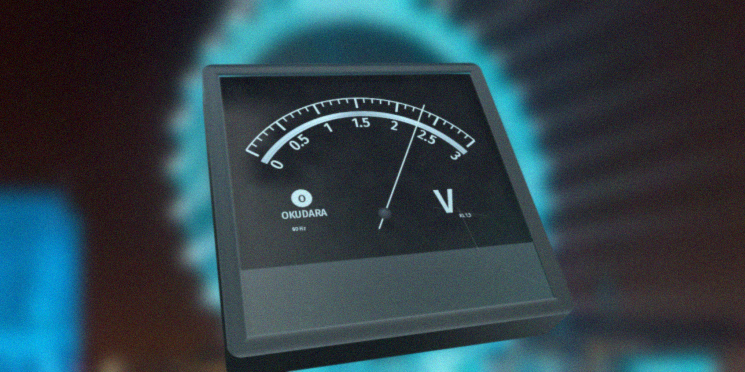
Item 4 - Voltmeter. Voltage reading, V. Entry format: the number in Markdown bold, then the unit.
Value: **2.3** V
